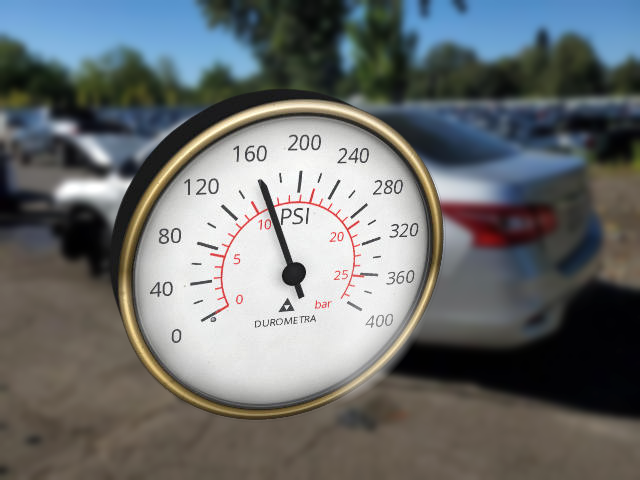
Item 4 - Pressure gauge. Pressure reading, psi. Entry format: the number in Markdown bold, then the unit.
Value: **160** psi
